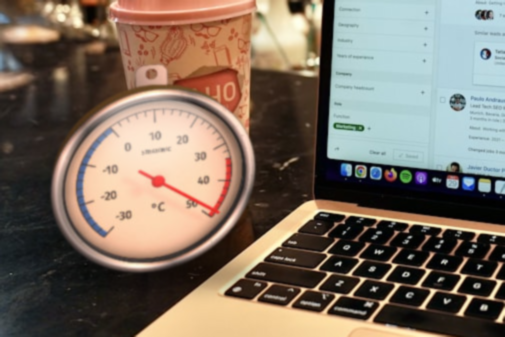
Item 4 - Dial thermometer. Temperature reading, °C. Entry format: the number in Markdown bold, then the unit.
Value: **48** °C
